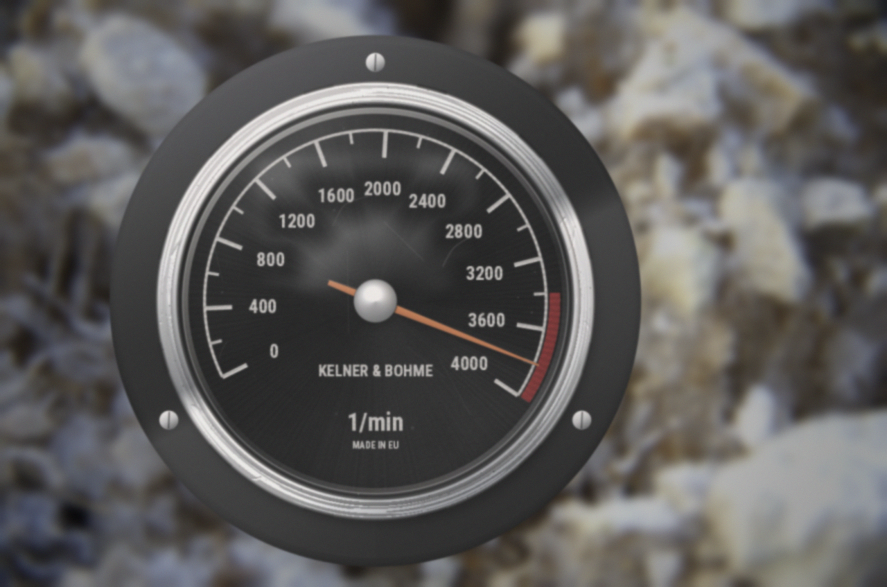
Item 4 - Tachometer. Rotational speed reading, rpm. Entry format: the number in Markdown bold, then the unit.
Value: **3800** rpm
